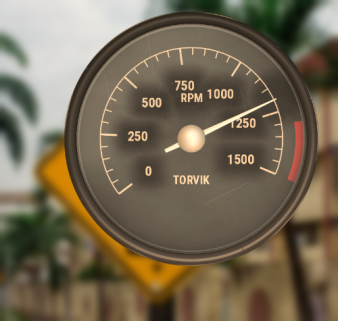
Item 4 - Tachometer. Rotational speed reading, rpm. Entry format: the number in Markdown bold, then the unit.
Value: **1200** rpm
